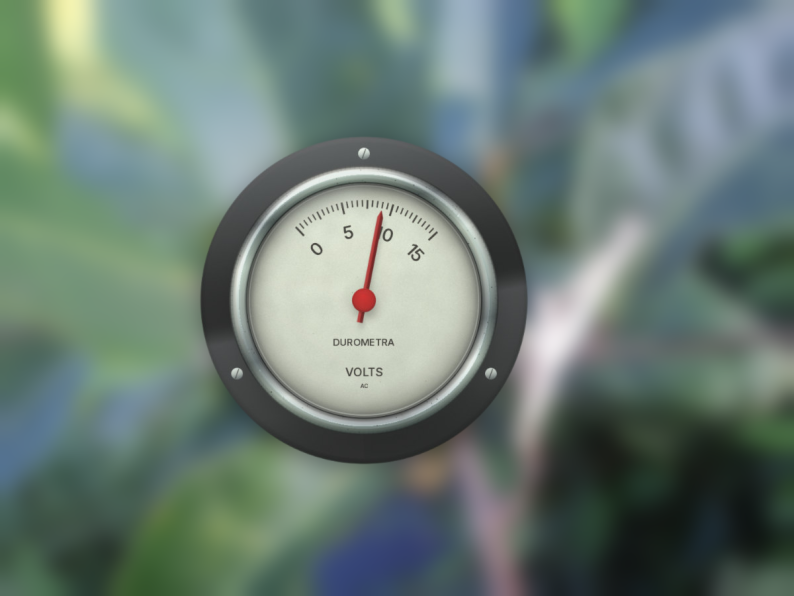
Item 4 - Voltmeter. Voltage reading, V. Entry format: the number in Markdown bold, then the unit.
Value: **9** V
